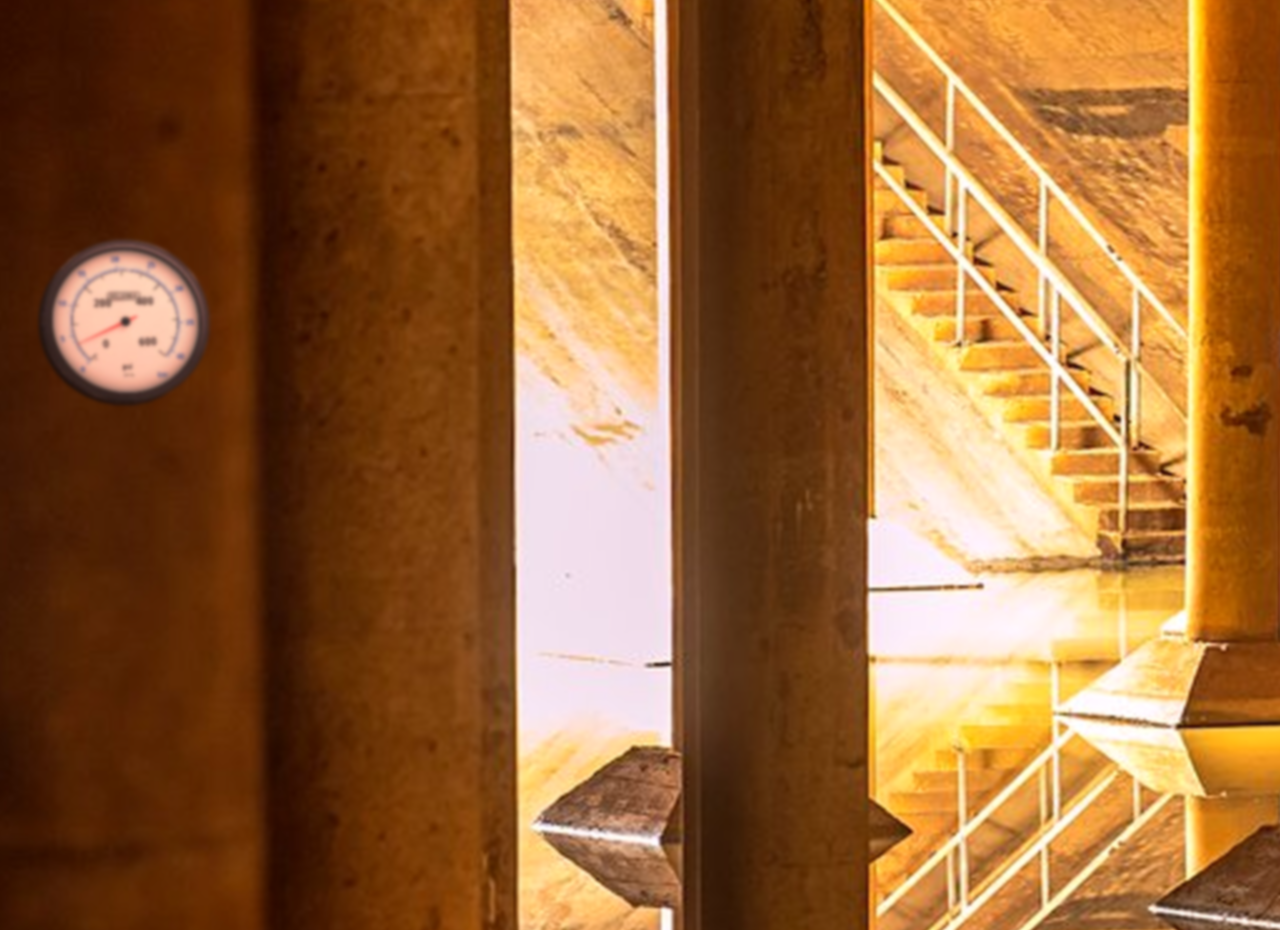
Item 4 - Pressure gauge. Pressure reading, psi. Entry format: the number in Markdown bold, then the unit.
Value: **50** psi
